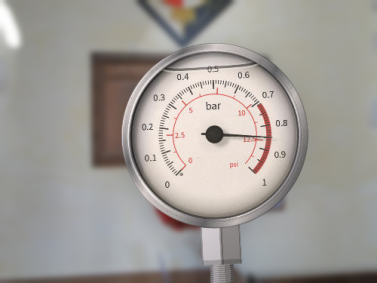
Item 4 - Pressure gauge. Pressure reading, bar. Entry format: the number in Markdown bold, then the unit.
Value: **0.85** bar
